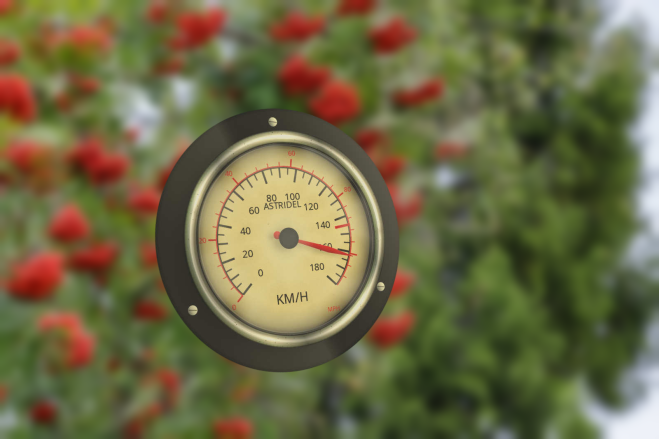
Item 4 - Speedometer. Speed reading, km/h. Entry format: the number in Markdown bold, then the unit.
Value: **162.5** km/h
